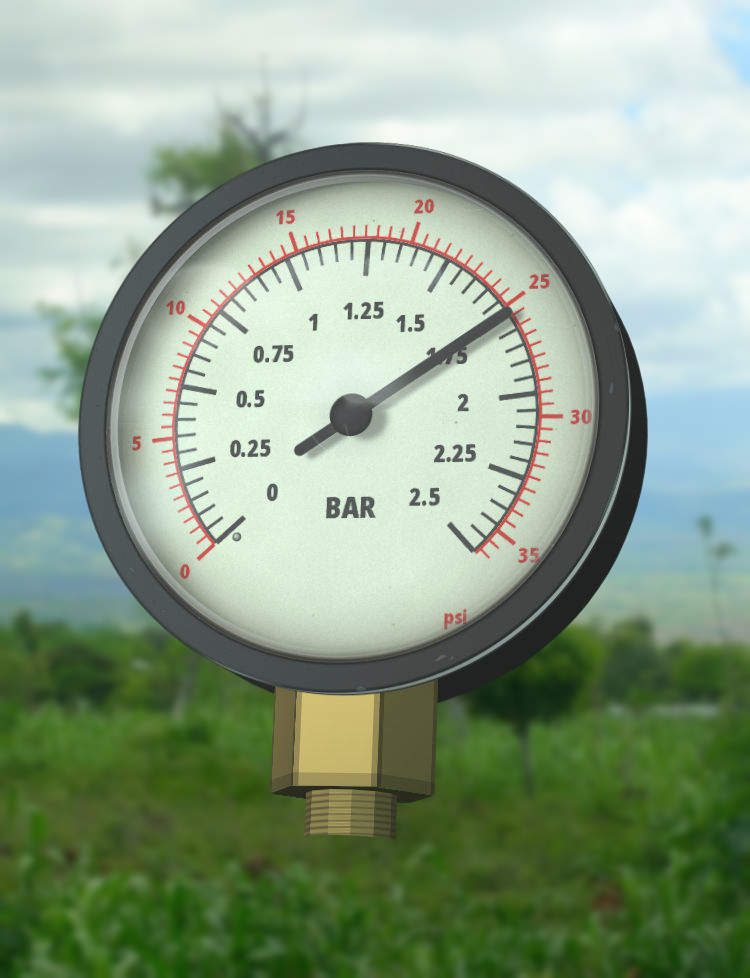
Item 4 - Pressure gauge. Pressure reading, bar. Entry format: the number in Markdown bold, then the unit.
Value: **1.75** bar
